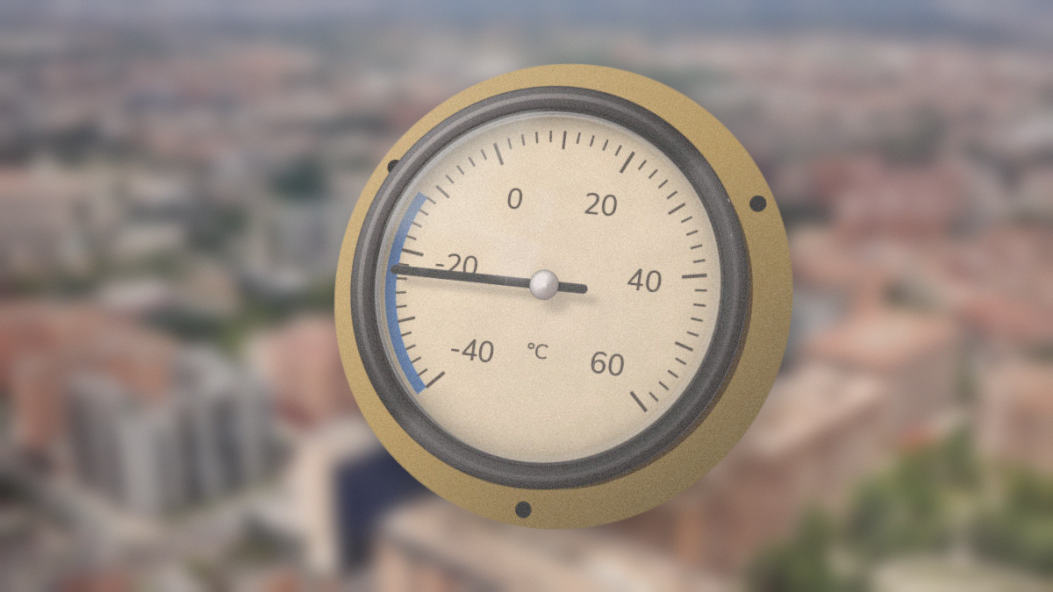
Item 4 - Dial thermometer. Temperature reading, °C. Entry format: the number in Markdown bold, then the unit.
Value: **-23** °C
